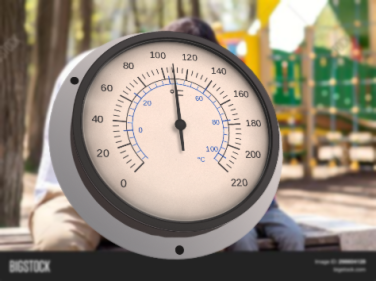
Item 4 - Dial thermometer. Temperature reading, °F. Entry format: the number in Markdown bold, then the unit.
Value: **108** °F
